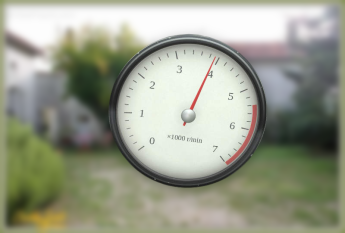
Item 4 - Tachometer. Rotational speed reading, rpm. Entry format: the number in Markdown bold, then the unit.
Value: **3900** rpm
